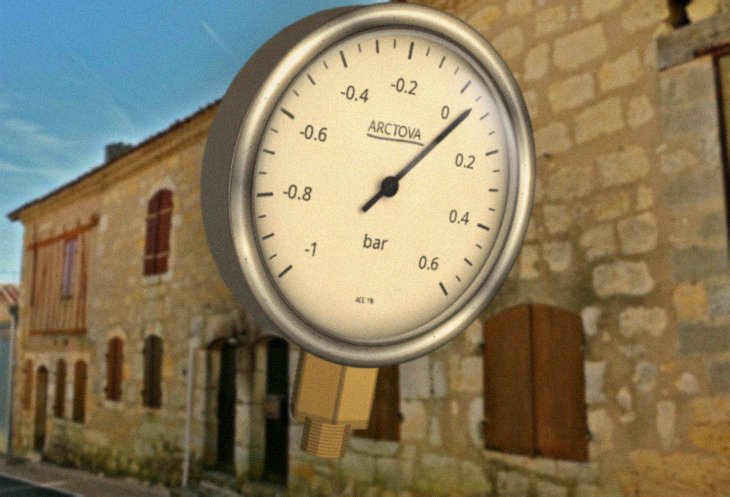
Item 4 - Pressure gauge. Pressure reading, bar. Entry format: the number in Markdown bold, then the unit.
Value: **0.05** bar
